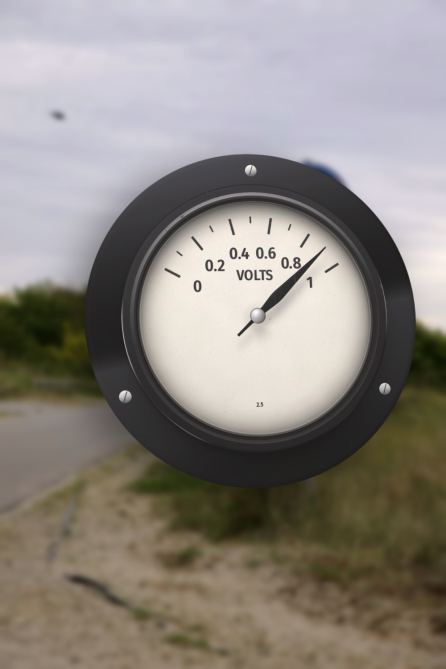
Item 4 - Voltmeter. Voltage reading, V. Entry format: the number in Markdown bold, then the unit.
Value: **0.9** V
